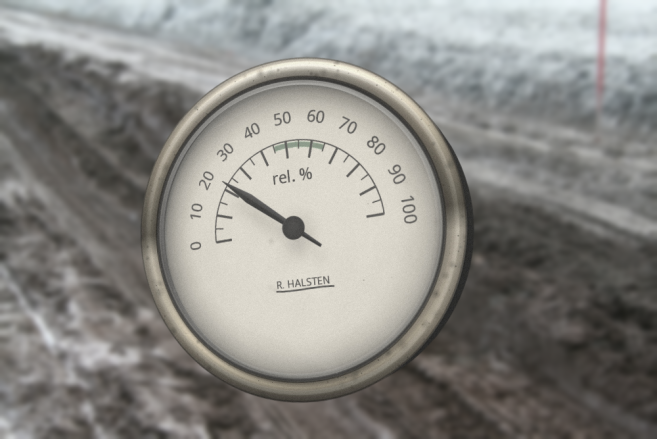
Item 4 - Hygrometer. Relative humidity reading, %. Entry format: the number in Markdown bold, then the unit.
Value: **22.5** %
